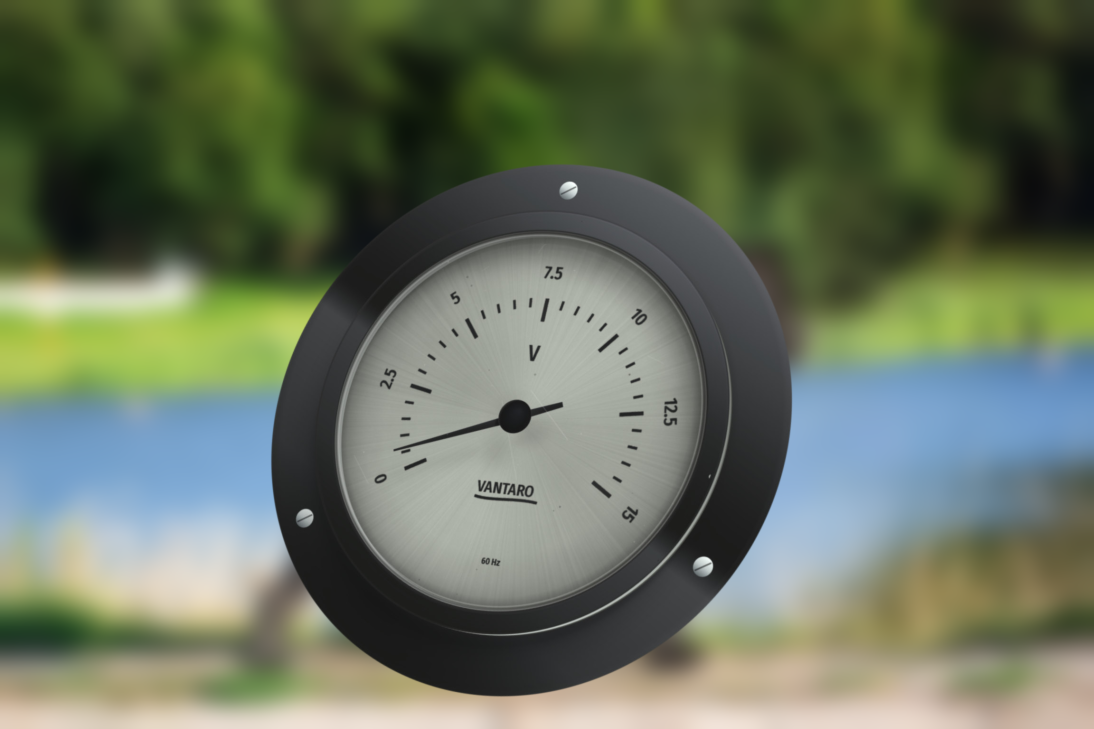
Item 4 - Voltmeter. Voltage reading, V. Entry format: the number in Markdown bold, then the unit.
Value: **0.5** V
